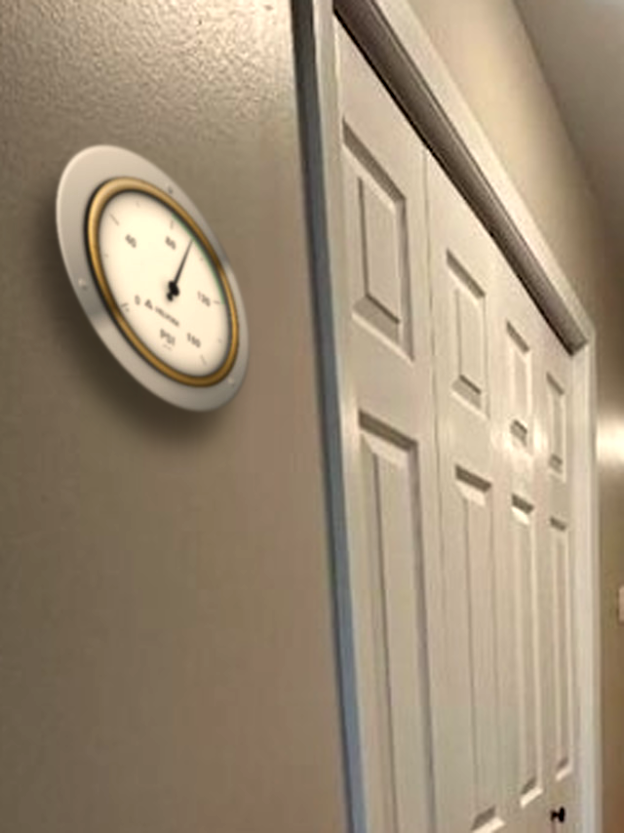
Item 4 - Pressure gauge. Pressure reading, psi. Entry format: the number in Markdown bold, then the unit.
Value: **90** psi
